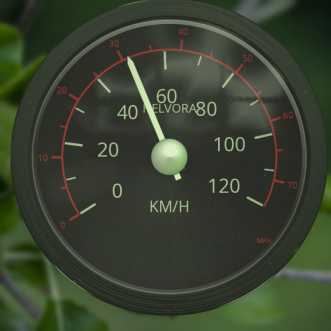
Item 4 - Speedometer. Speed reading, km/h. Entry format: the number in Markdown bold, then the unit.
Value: **50** km/h
